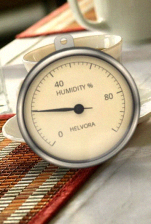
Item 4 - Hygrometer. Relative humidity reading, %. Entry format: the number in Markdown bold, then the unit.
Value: **20** %
